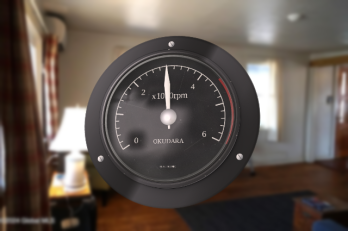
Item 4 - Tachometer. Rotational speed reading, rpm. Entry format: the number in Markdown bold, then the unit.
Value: **3000** rpm
